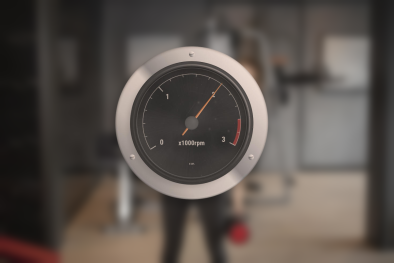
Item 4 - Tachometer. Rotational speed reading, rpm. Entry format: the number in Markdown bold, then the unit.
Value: **2000** rpm
